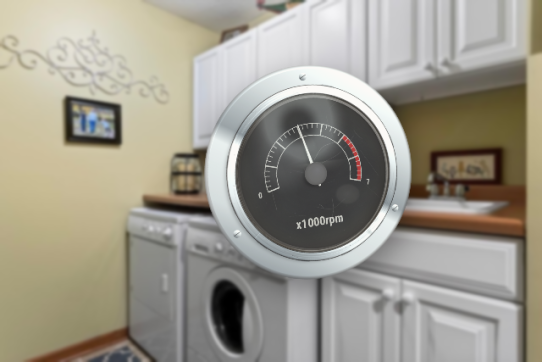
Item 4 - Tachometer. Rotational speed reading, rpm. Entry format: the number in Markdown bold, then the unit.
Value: **3000** rpm
